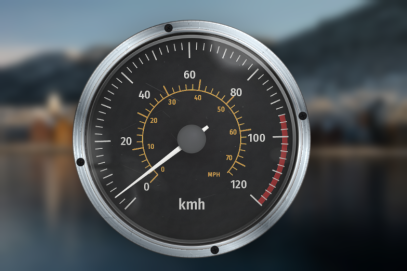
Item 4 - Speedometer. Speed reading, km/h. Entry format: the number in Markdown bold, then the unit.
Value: **4** km/h
